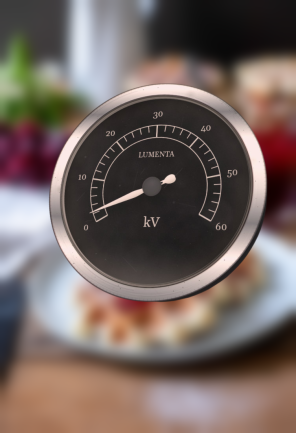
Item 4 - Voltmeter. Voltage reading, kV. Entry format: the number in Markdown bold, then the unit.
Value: **2** kV
